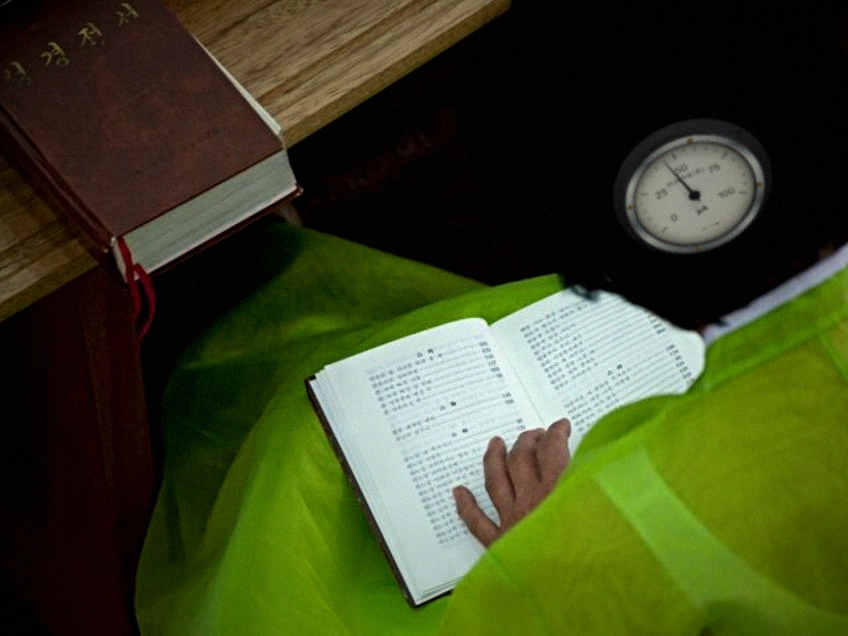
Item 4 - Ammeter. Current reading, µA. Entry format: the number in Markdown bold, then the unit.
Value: **45** µA
